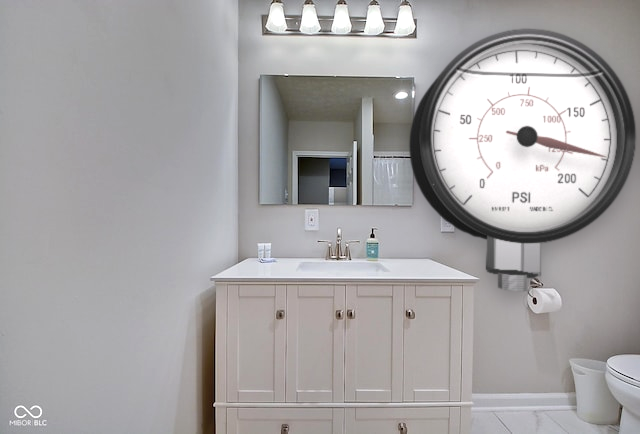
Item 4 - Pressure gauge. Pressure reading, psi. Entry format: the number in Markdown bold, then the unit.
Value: **180** psi
